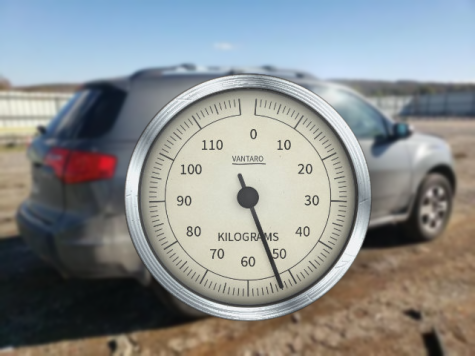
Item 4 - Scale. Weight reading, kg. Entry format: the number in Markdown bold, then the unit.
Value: **53** kg
